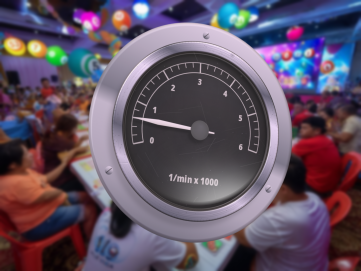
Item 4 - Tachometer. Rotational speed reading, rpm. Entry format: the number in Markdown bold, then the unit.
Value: **600** rpm
